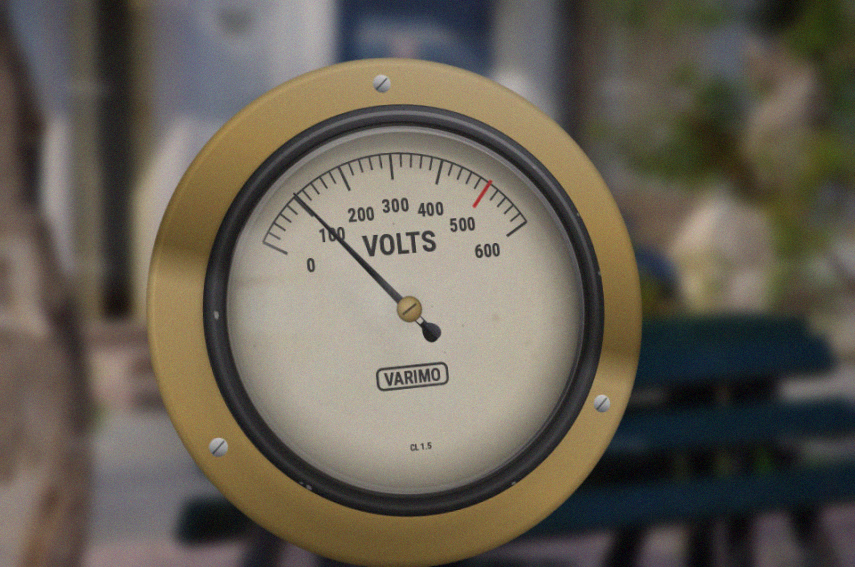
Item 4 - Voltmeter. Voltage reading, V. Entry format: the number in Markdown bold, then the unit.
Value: **100** V
